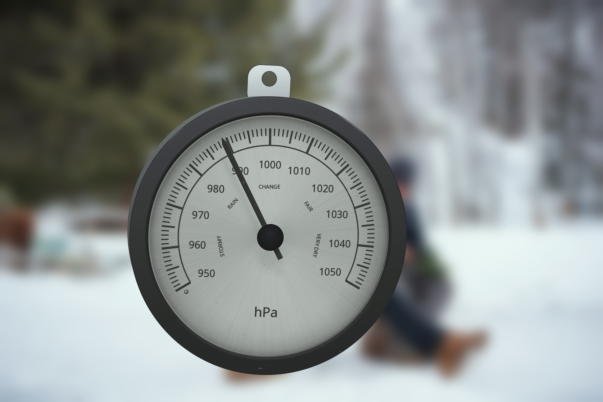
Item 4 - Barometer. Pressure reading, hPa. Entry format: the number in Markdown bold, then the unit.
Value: **989** hPa
